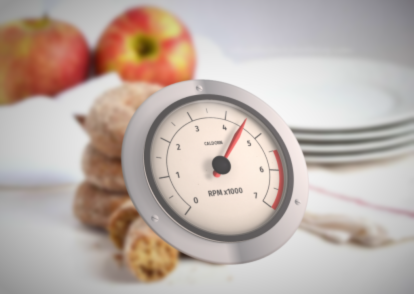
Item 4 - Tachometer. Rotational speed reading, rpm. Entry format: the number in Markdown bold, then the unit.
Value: **4500** rpm
